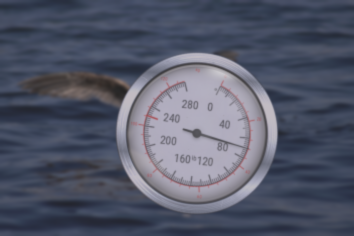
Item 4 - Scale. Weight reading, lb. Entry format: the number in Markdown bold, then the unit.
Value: **70** lb
